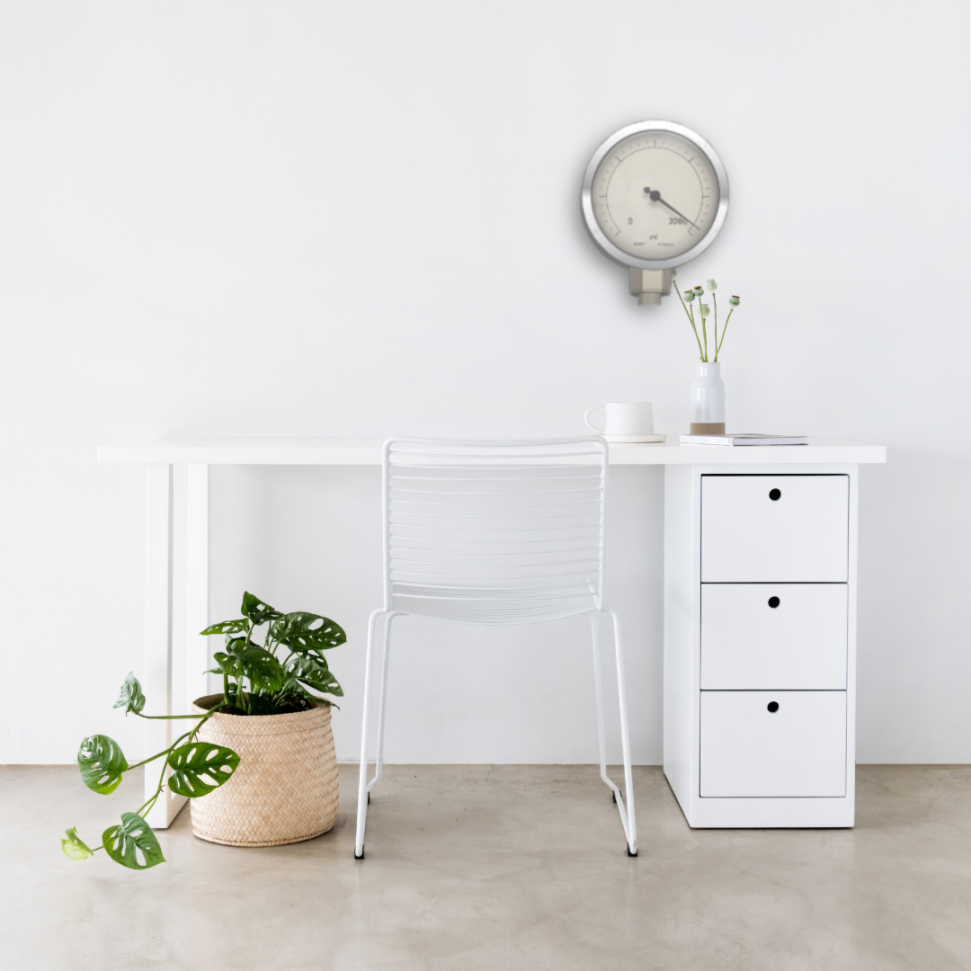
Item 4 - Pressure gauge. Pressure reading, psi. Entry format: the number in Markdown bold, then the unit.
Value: **2900** psi
